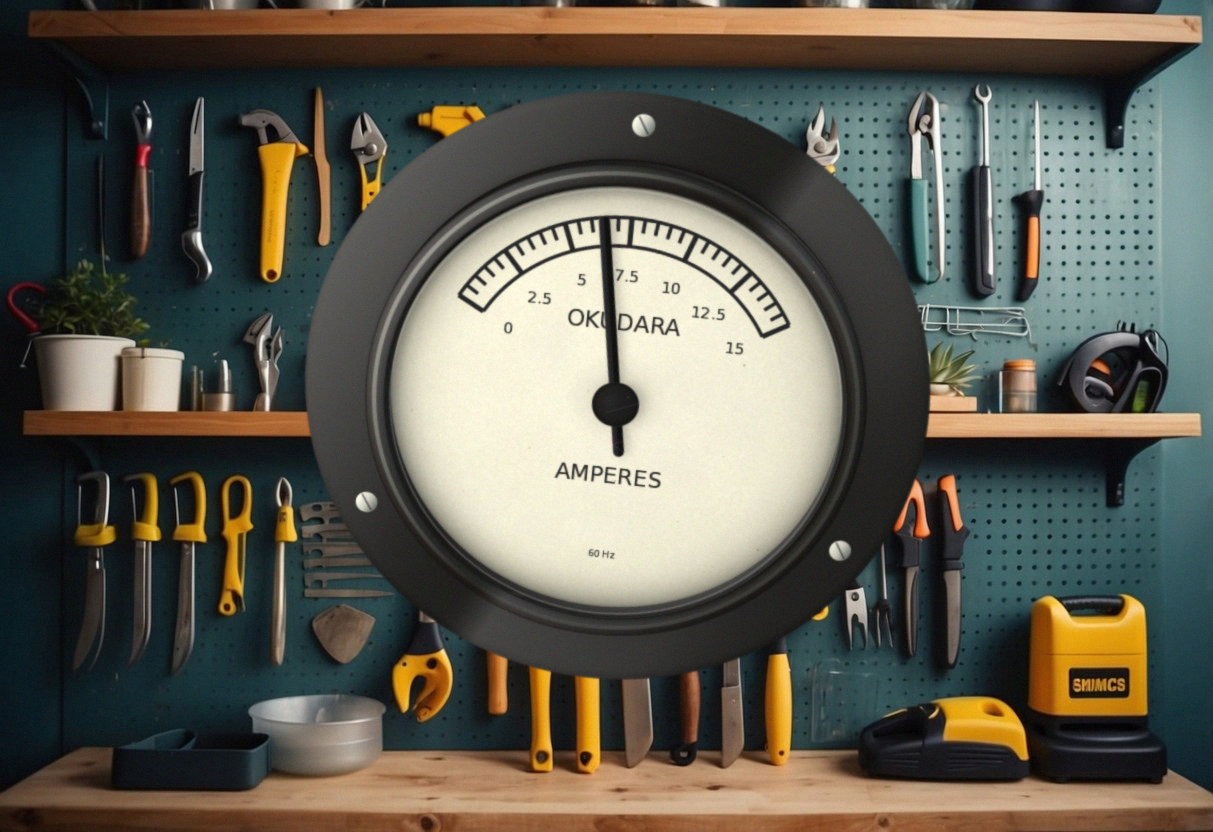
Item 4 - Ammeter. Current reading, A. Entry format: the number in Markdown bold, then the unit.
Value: **6.5** A
